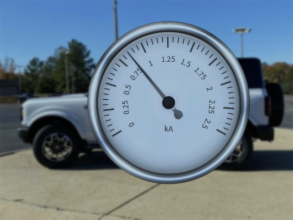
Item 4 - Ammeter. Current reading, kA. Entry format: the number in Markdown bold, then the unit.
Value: **0.85** kA
